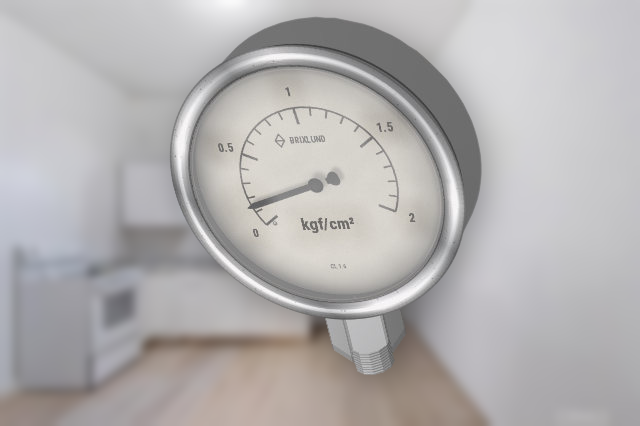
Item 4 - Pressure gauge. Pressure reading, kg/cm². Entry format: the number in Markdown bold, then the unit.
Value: **0.15** kg/cm²
